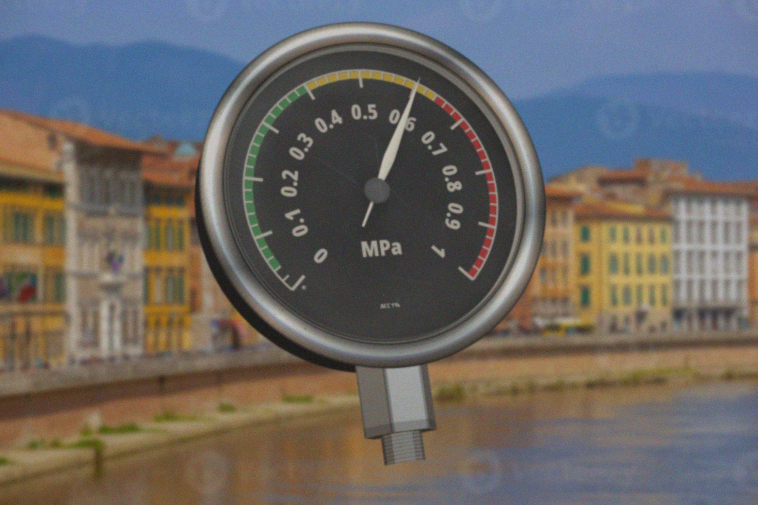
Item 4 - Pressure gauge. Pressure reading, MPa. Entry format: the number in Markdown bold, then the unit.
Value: **0.6** MPa
